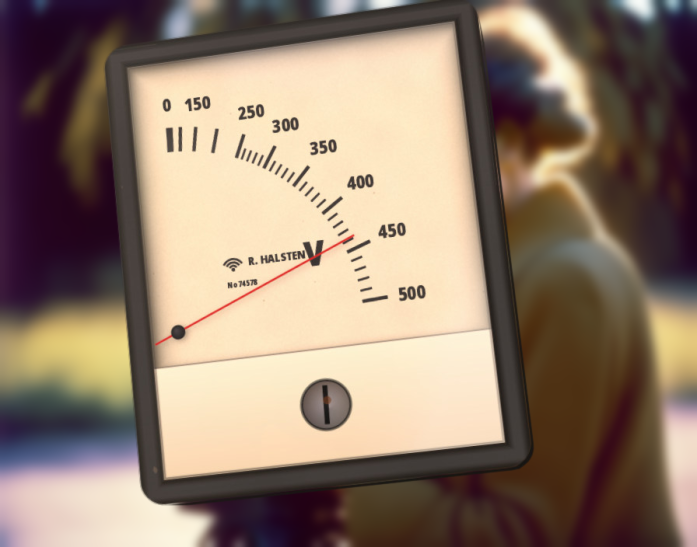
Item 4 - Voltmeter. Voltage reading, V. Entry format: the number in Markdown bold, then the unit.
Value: **440** V
